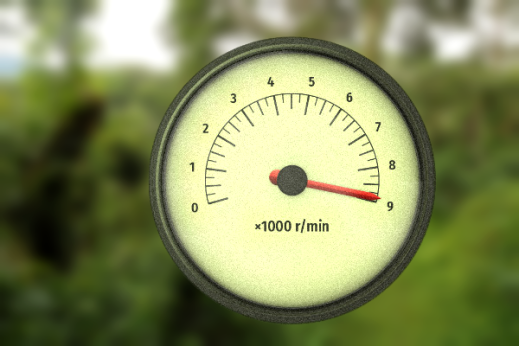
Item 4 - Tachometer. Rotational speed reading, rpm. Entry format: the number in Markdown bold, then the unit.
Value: **8875** rpm
